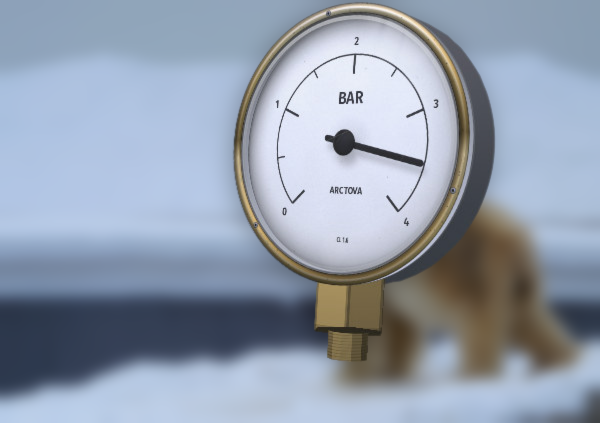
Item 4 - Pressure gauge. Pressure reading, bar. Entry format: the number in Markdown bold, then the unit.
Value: **3.5** bar
